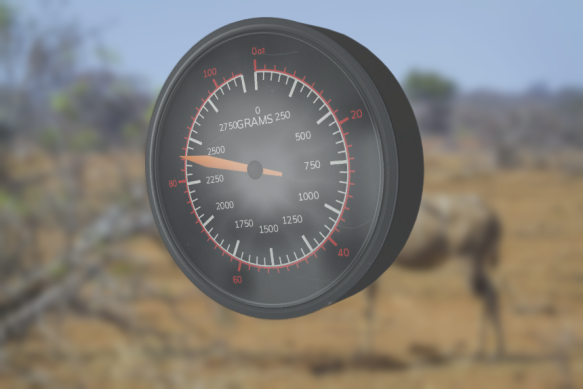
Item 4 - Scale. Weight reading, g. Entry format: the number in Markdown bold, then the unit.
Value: **2400** g
